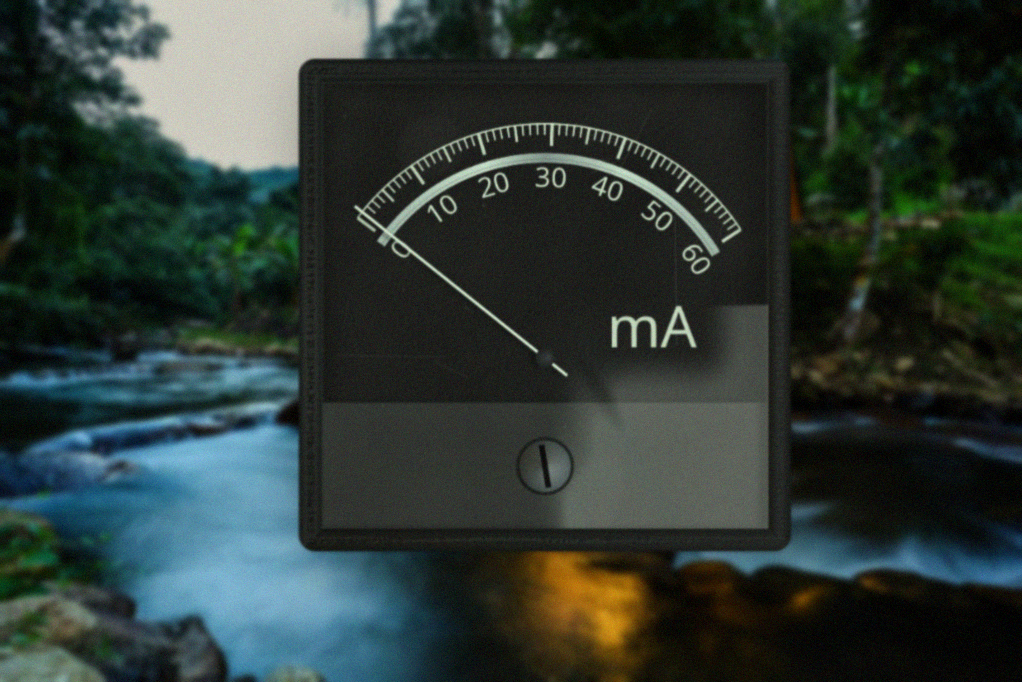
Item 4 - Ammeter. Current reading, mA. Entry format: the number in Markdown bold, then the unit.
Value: **1** mA
